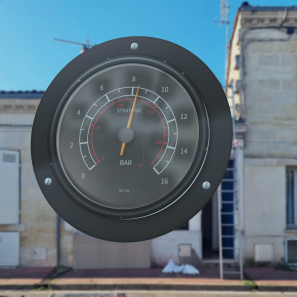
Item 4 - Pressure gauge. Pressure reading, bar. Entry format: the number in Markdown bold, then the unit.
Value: **8.5** bar
